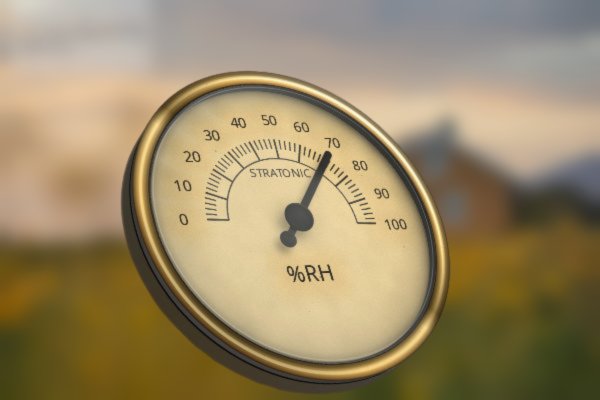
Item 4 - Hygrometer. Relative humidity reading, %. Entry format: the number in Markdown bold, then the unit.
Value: **70** %
